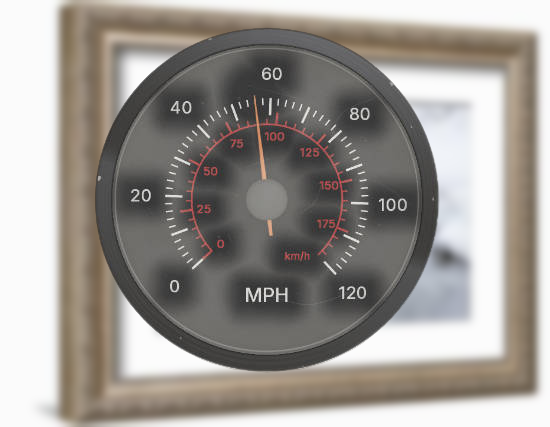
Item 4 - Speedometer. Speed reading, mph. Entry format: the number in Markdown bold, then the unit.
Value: **56** mph
